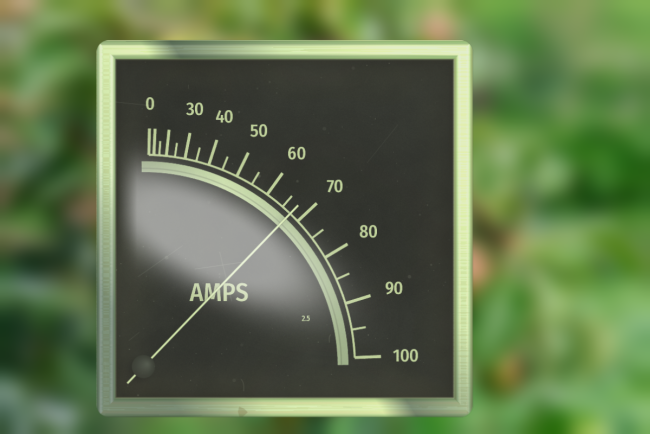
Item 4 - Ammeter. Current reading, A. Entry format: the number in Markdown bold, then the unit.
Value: **67.5** A
